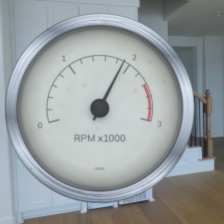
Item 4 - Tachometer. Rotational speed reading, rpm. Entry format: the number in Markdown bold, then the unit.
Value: **1900** rpm
